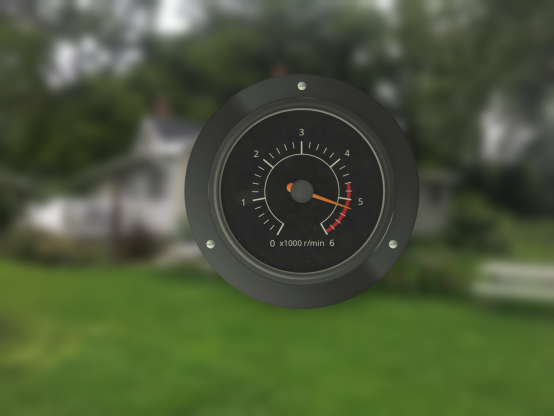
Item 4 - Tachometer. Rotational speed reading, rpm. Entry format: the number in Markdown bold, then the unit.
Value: **5200** rpm
